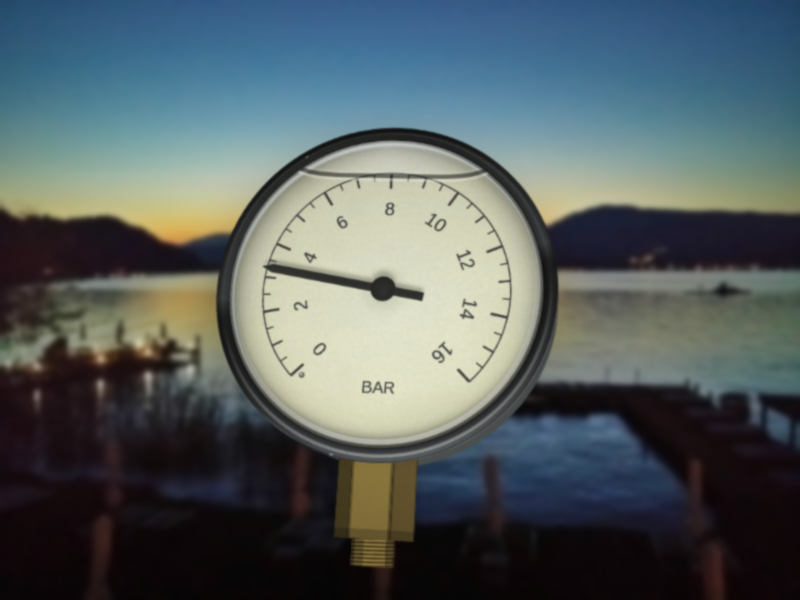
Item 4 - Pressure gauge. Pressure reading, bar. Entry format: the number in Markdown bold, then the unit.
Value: **3.25** bar
